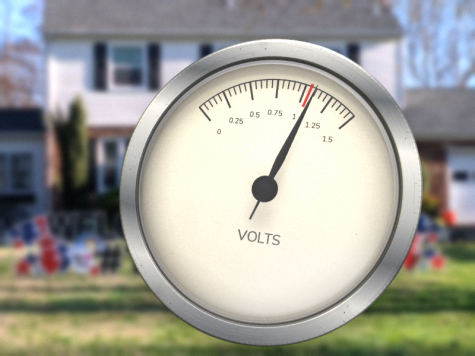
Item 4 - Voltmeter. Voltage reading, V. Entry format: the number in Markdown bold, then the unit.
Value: **1.1** V
